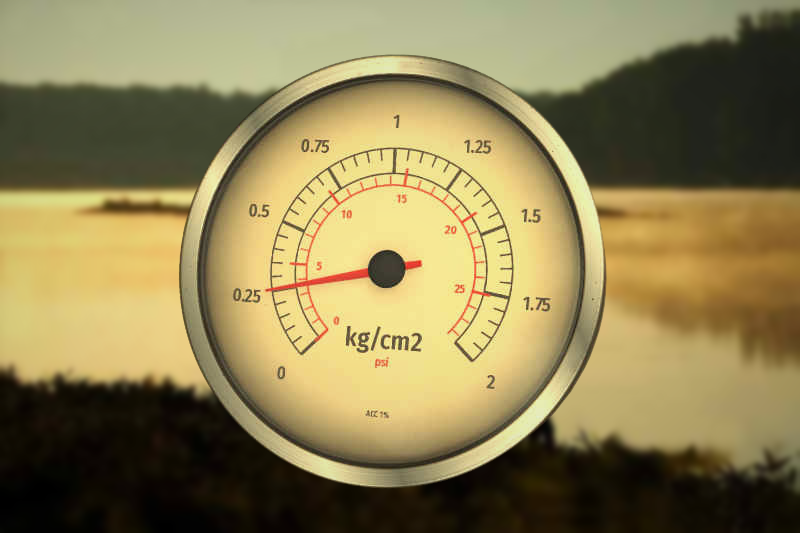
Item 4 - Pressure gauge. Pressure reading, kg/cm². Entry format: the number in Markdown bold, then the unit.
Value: **0.25** kg/cm²
